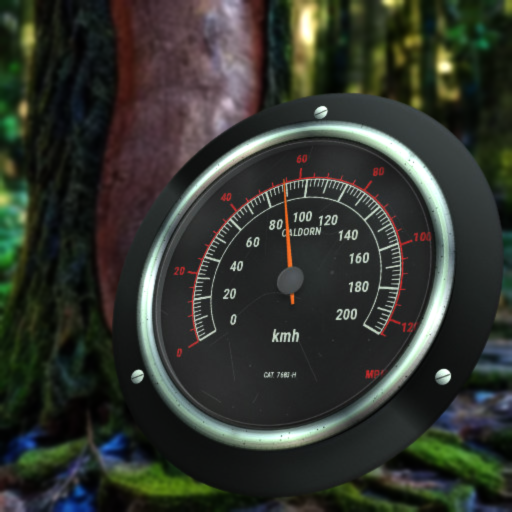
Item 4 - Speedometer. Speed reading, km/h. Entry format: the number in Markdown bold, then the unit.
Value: **90** km/h
